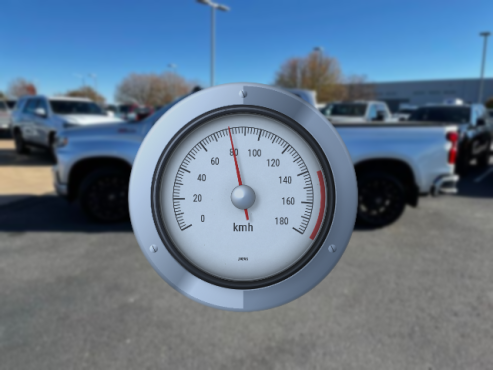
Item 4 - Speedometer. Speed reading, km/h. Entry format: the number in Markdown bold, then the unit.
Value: **80** km/h
